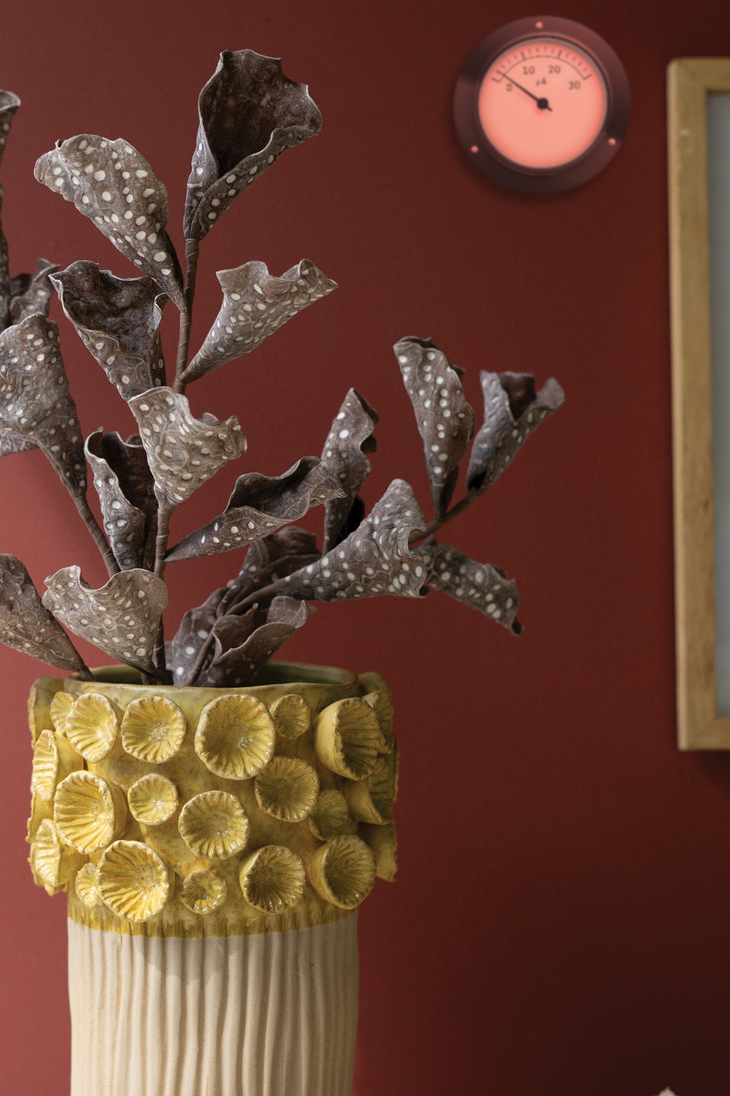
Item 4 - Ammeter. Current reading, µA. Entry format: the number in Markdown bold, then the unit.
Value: **2** µA
